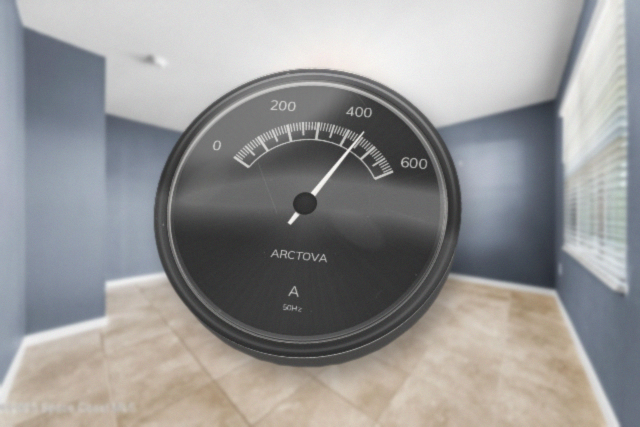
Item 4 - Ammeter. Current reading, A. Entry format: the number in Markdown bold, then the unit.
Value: **450** A
